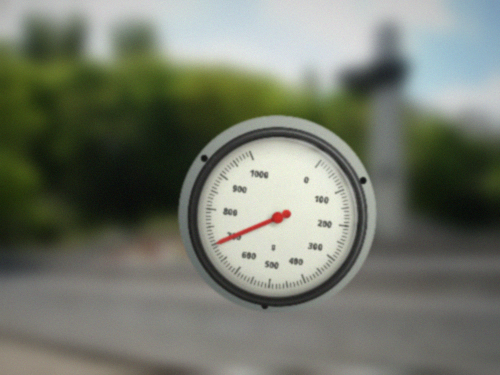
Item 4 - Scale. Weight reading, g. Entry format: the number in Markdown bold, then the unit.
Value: **700** g
